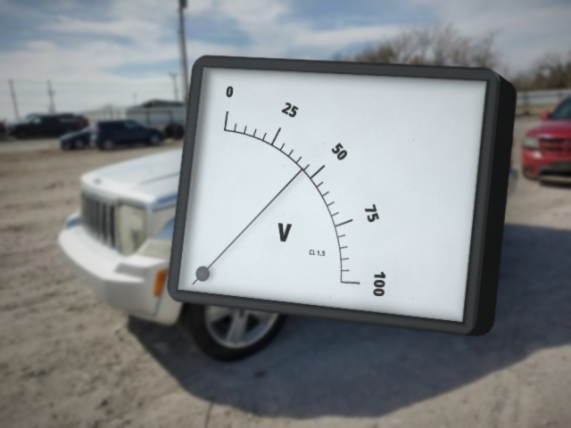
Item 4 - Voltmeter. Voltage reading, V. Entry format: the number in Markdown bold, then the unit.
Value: **45** V
